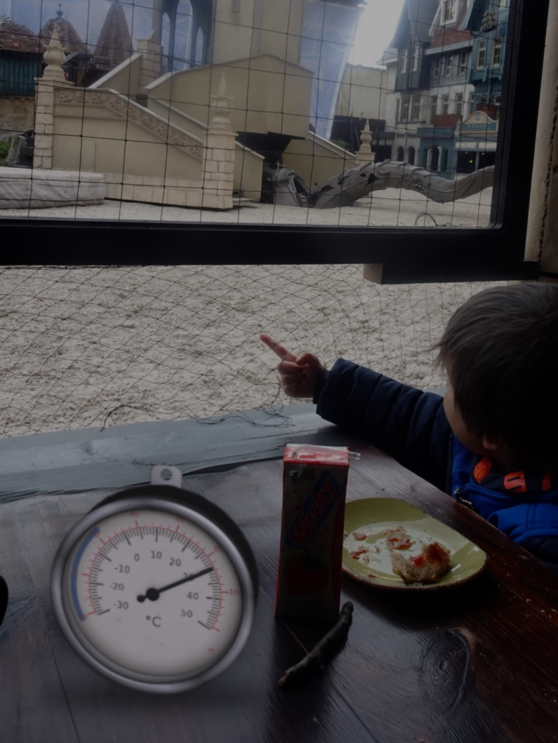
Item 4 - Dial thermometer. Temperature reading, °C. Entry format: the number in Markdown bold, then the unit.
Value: **30** °C
